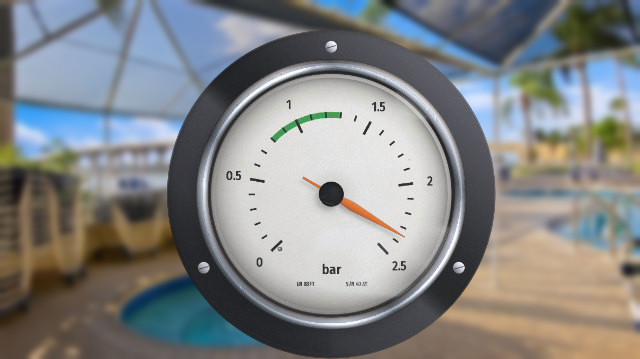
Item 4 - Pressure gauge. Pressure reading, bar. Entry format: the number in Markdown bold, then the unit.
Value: **2.35** bar
